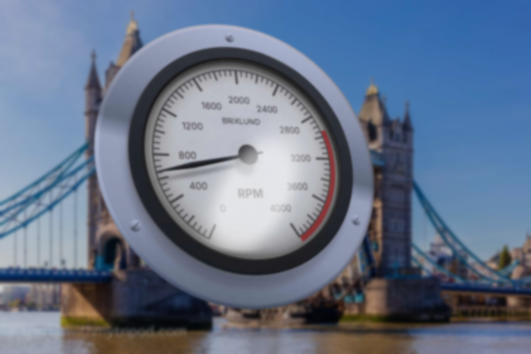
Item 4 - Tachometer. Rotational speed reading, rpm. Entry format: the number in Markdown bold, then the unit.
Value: **650** rpm
